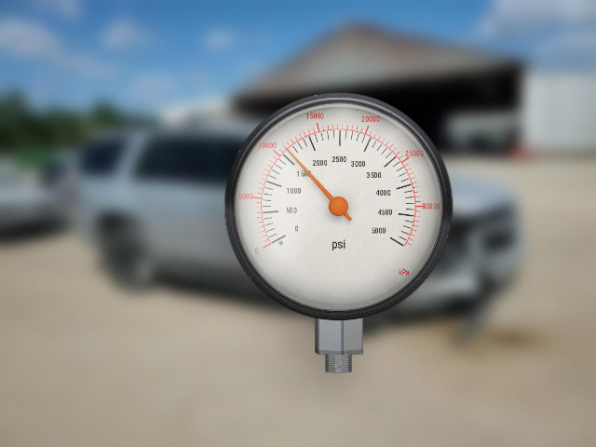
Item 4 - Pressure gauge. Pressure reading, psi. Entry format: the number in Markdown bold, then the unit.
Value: **1600** psi
